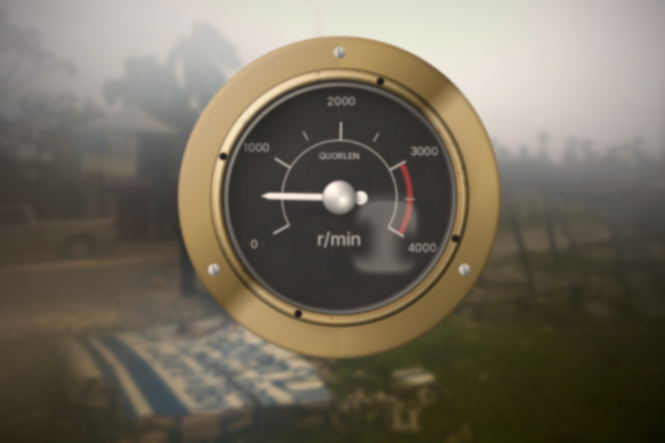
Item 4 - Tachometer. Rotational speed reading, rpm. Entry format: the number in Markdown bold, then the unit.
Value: **500** rpm
